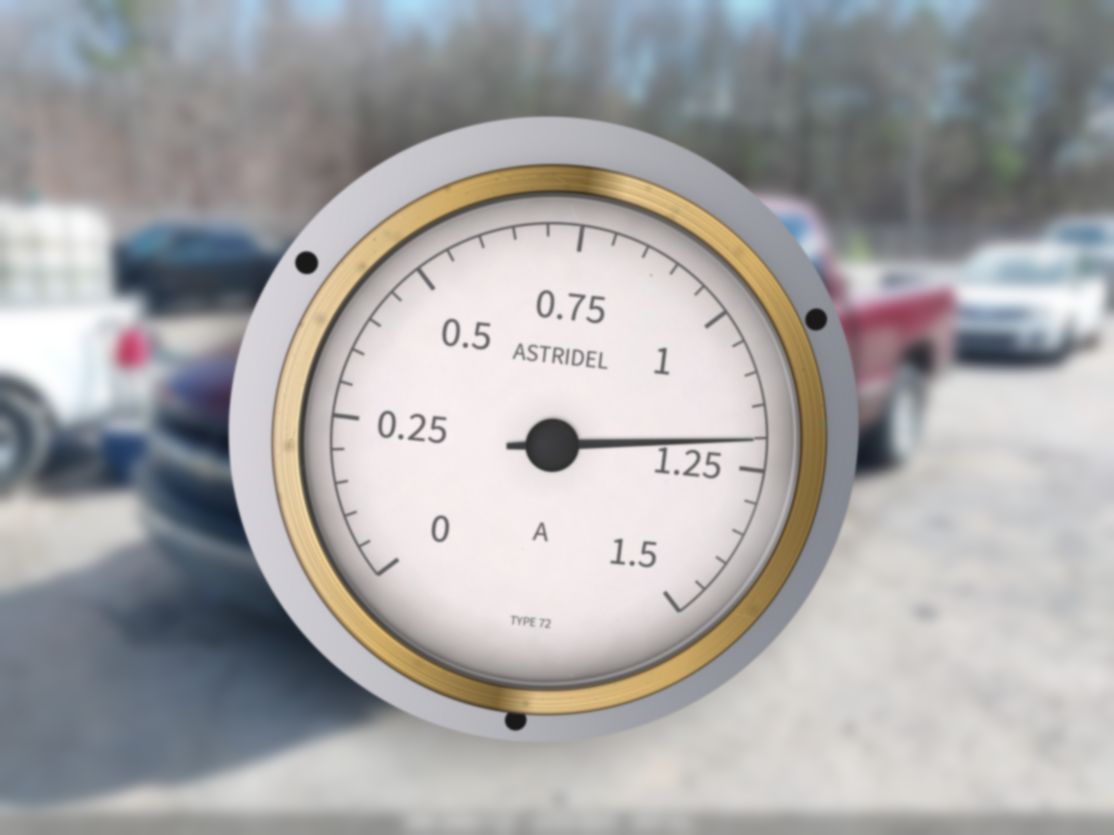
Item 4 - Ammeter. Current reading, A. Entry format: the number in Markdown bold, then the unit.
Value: **1.2** A
